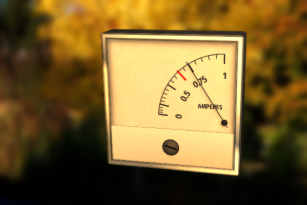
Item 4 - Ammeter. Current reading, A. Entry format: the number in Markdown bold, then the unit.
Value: **0.75** A
